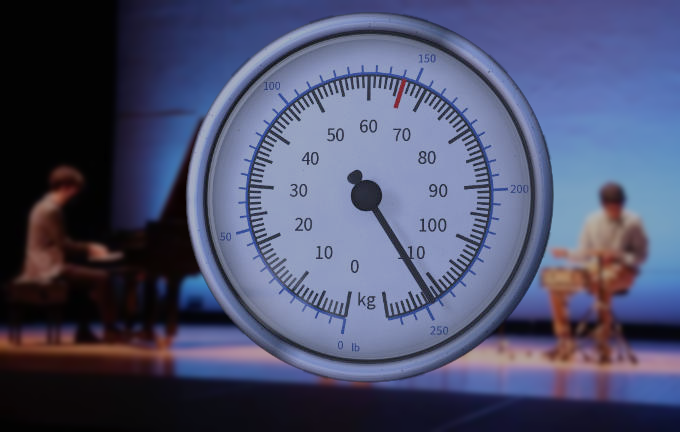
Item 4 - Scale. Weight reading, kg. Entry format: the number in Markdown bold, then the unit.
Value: **112** kg
